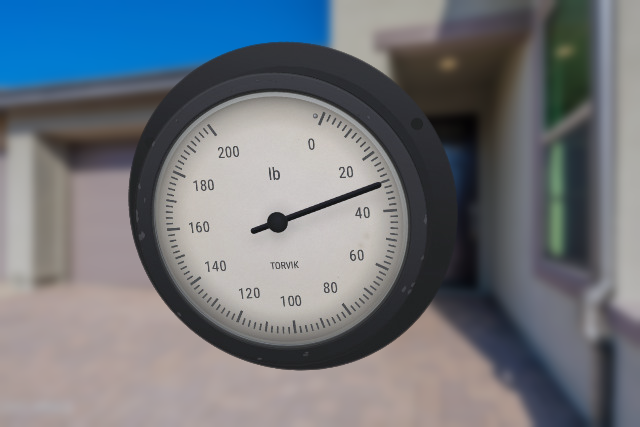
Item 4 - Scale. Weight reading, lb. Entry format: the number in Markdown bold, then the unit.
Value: **30** lb
